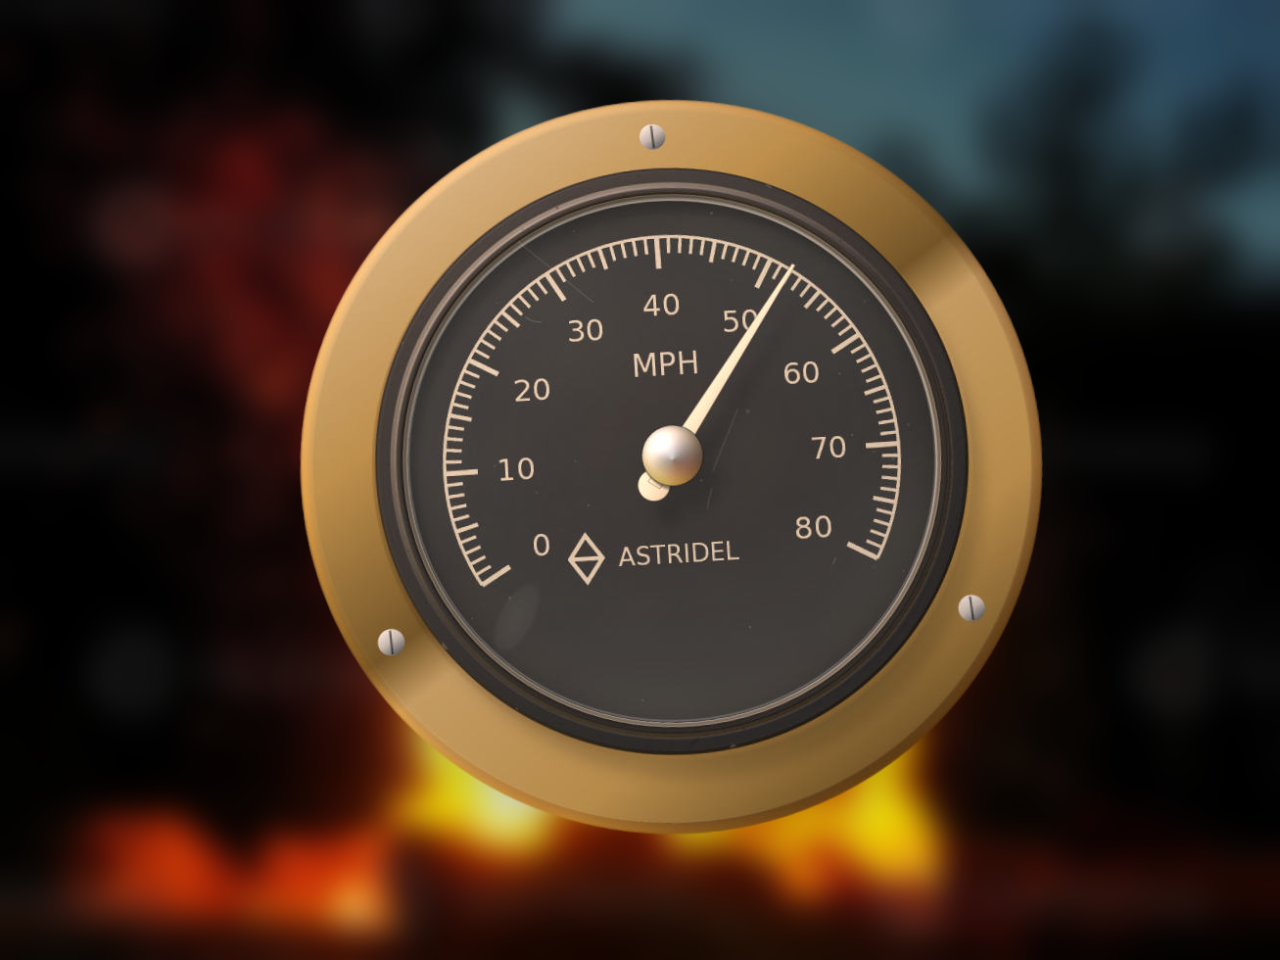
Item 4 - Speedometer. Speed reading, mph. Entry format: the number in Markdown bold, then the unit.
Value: **52** mph
